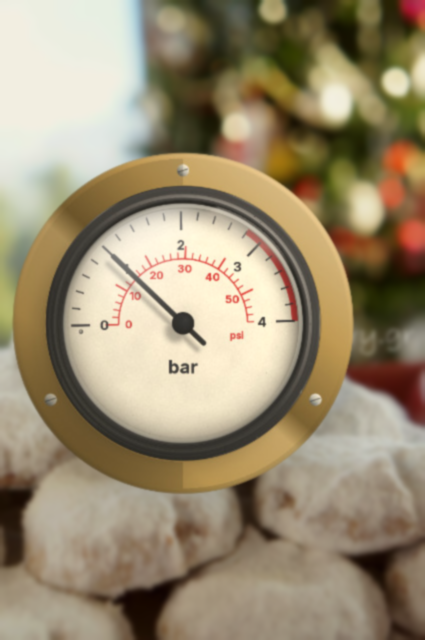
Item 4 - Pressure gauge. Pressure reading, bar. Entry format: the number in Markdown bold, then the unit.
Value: **1** bar
